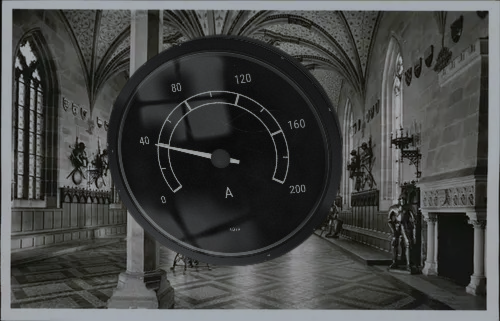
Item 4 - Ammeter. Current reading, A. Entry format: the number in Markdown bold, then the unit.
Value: **40** A
